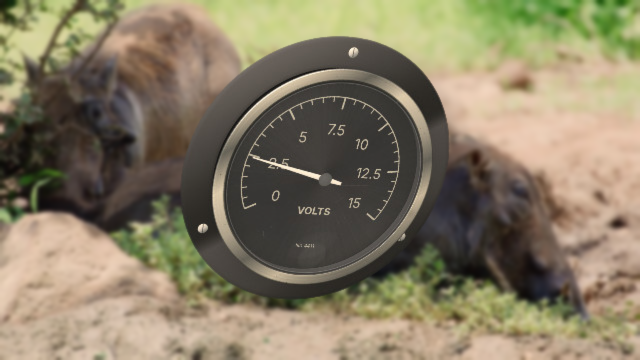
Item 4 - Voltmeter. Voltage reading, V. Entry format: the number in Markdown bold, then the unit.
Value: **2.5** V
